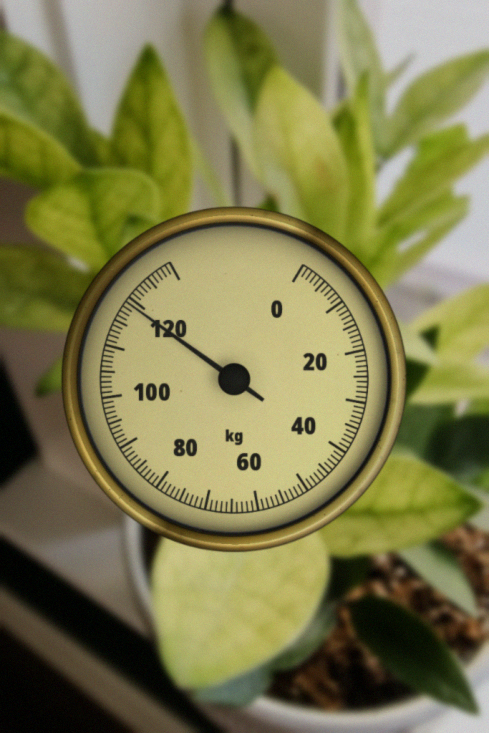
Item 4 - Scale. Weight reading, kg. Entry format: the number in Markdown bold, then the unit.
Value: **119** kg
